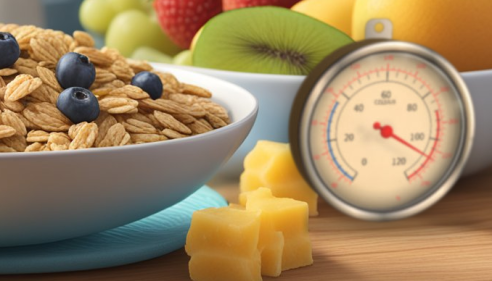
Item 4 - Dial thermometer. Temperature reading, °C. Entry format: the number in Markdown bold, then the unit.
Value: **108** °C
